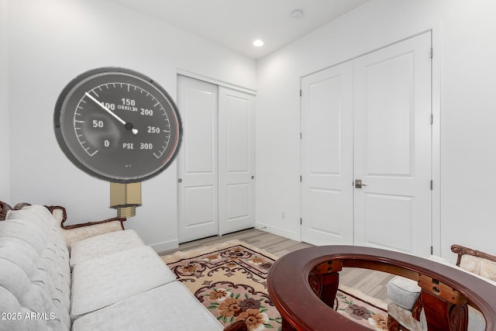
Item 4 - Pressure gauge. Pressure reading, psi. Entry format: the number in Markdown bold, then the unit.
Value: **90** psi
